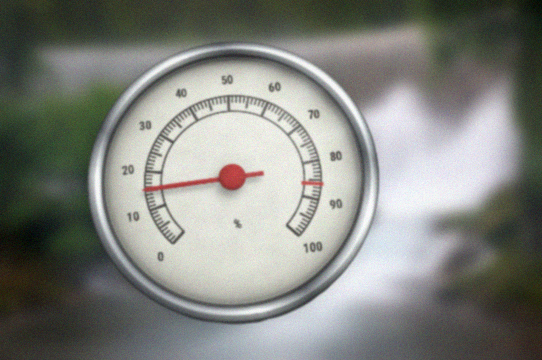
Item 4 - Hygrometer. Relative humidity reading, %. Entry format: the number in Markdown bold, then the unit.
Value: **15** %
